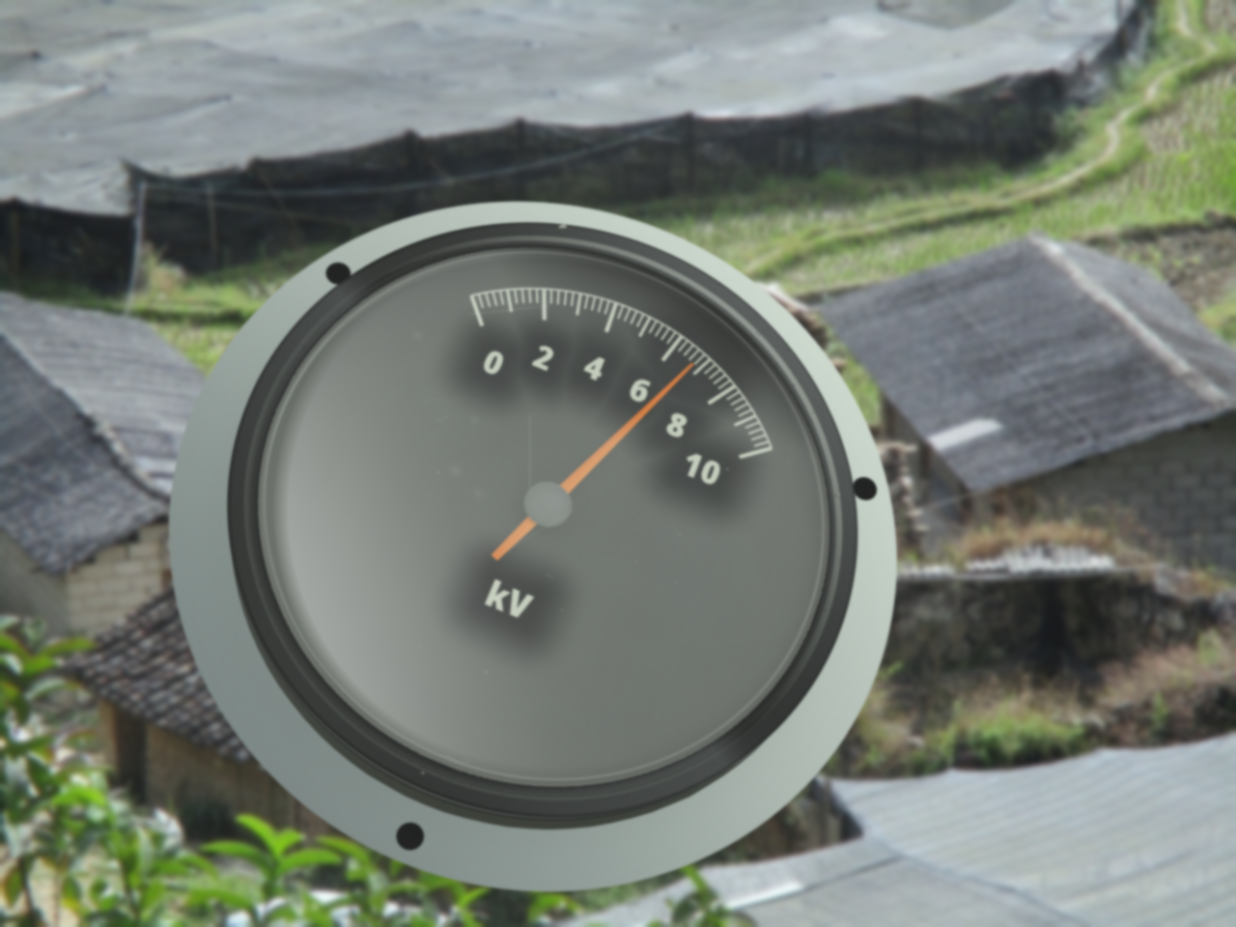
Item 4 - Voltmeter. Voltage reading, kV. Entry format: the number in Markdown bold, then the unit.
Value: **6.8** kV
